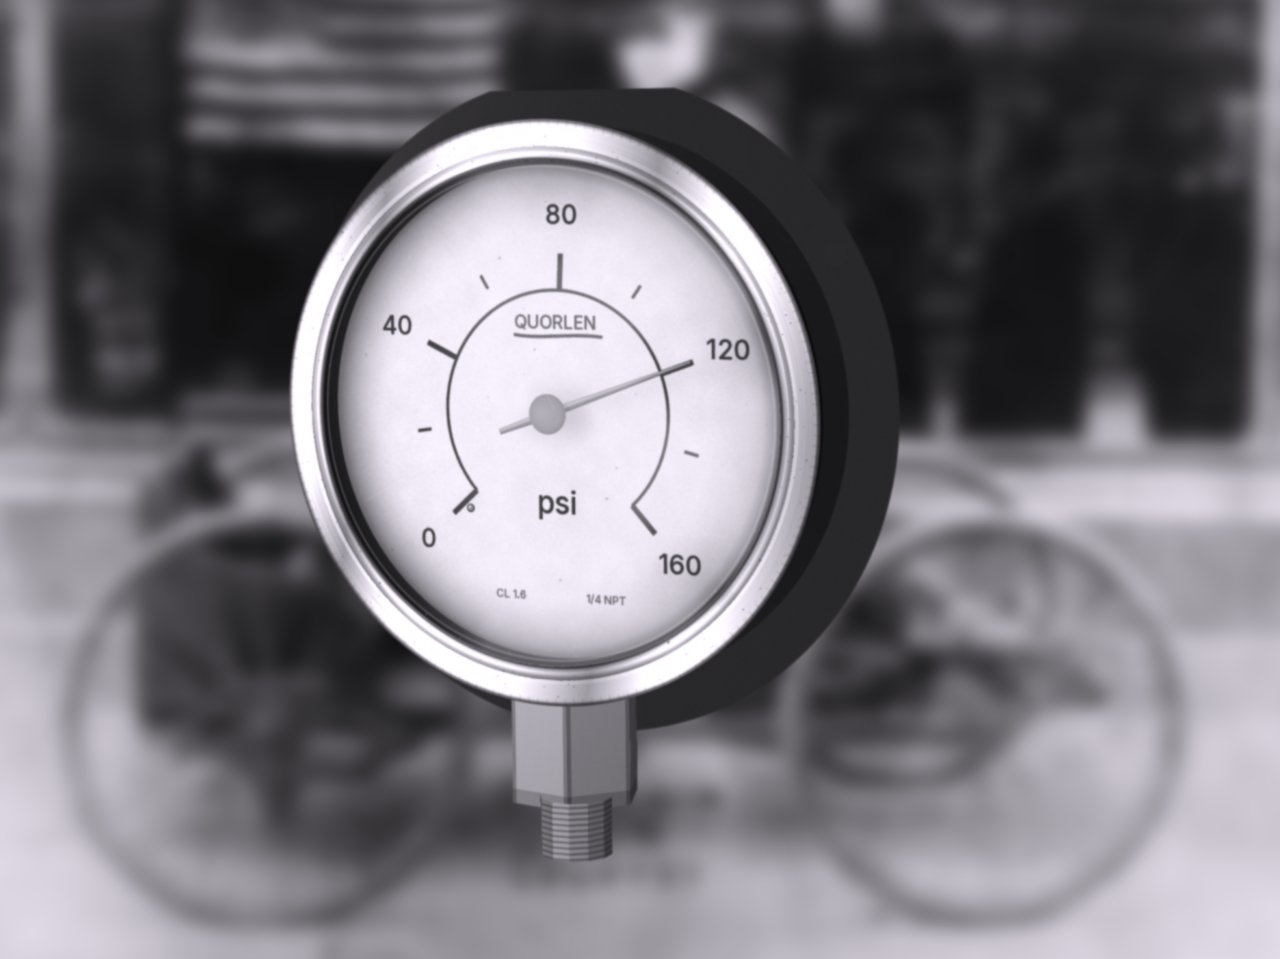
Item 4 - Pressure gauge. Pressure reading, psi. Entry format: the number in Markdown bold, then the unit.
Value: **120** psi
